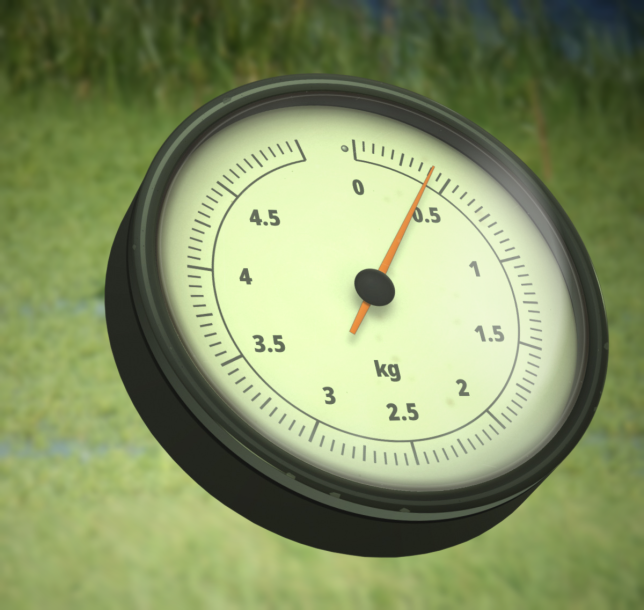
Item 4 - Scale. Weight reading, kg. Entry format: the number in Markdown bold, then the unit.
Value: **0.4** kg
